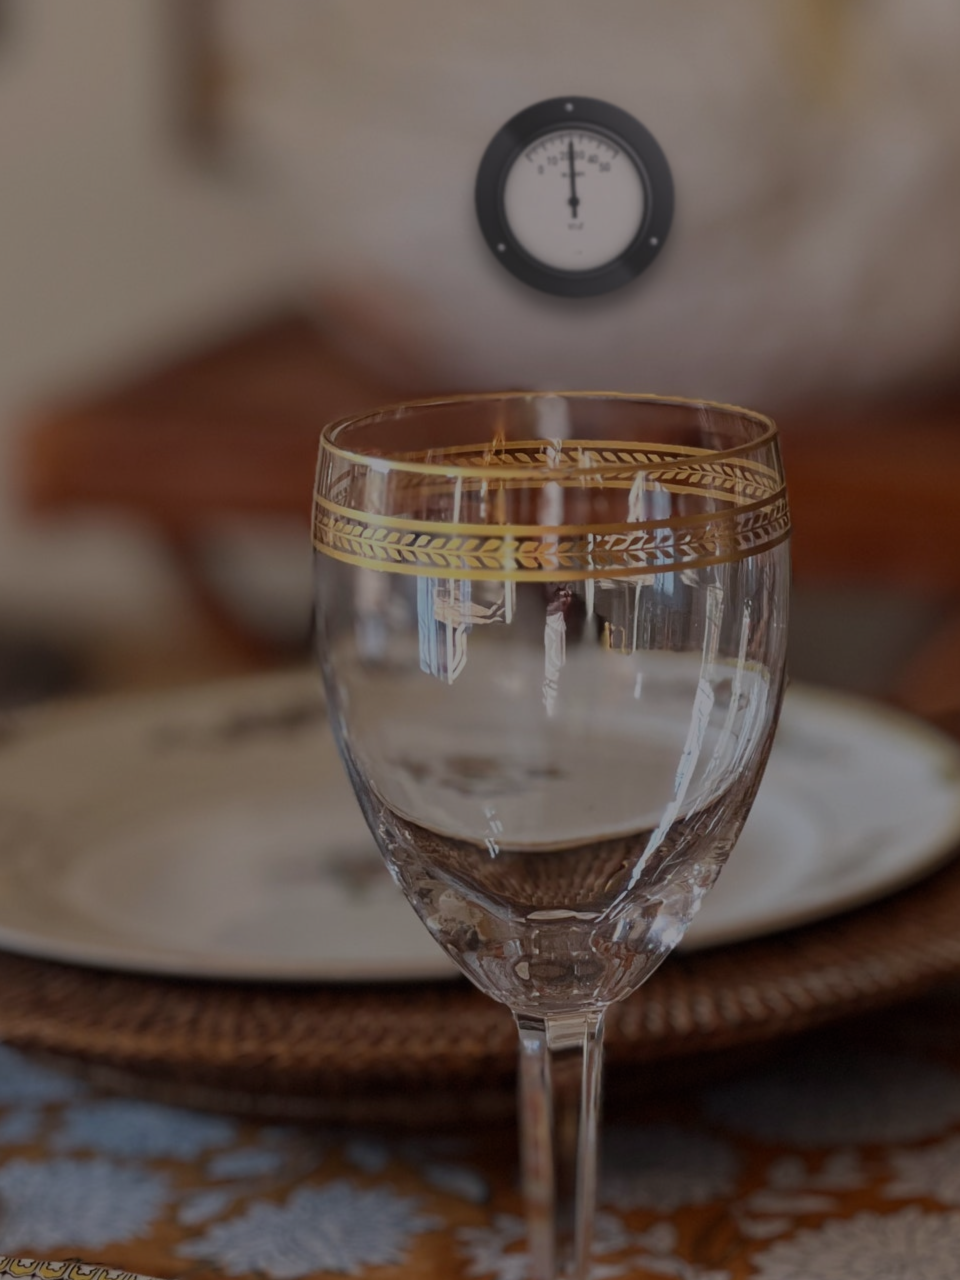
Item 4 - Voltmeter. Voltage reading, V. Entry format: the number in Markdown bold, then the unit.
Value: **25** V
